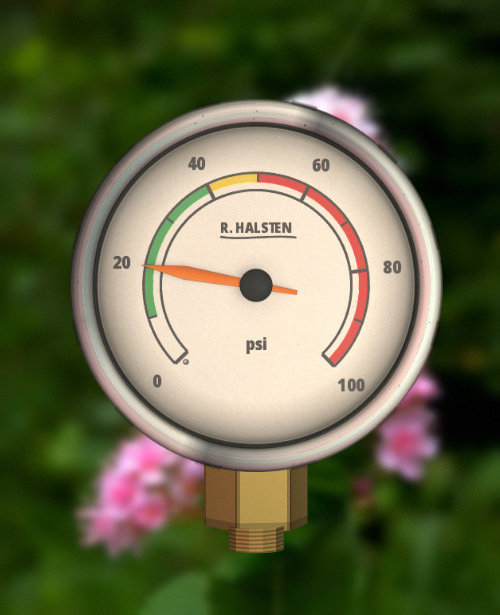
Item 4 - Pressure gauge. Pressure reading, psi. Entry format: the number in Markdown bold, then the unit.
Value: **20** psi
